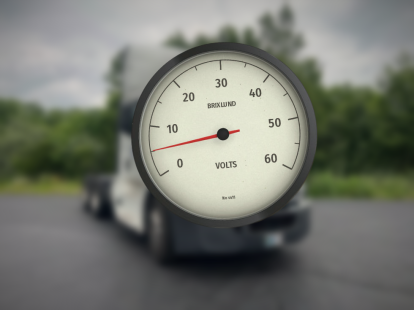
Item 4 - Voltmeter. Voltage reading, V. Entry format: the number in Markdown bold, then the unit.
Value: **5** V
